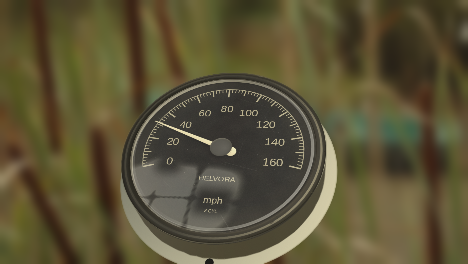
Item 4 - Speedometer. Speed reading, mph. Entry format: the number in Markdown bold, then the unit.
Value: **30** mph
